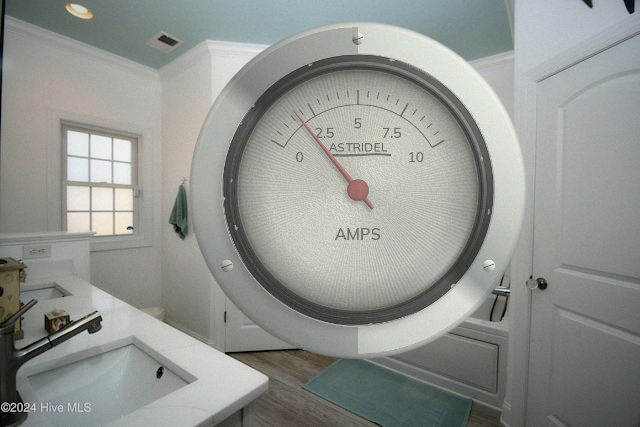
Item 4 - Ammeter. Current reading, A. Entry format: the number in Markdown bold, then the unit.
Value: **1.75** A
